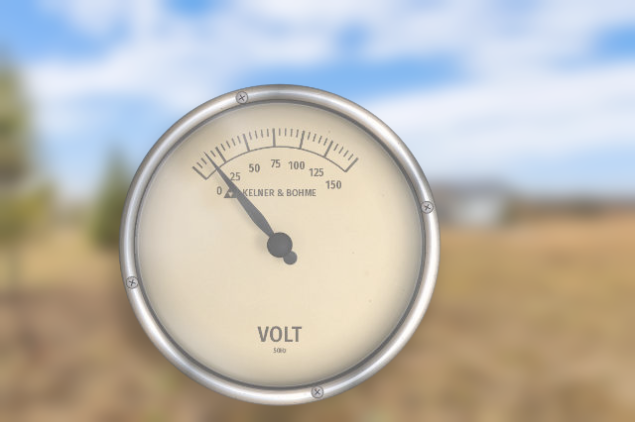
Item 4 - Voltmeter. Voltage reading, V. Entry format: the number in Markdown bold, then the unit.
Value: **15** V
